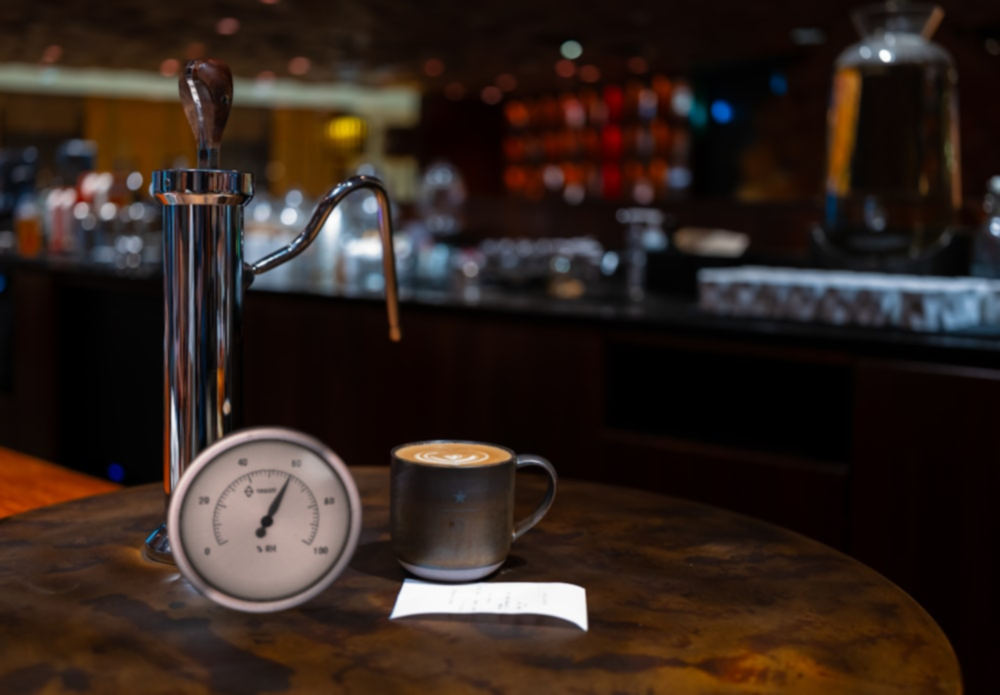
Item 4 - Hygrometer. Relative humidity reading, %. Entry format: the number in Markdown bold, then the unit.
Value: **60** %
